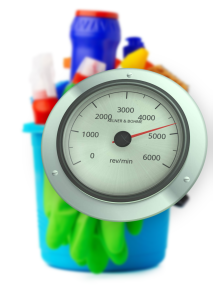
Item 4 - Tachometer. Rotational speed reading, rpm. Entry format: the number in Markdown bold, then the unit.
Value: **4750** rpm
